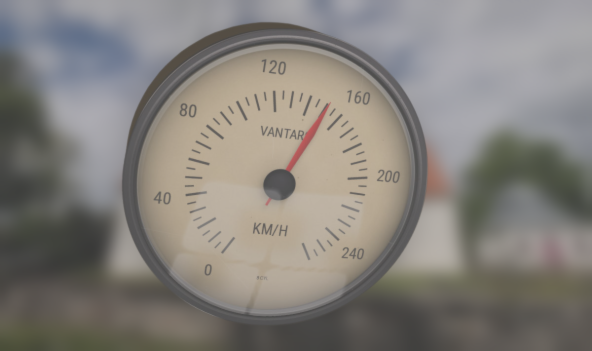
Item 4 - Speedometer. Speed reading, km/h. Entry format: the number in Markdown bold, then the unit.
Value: **150** km/h
